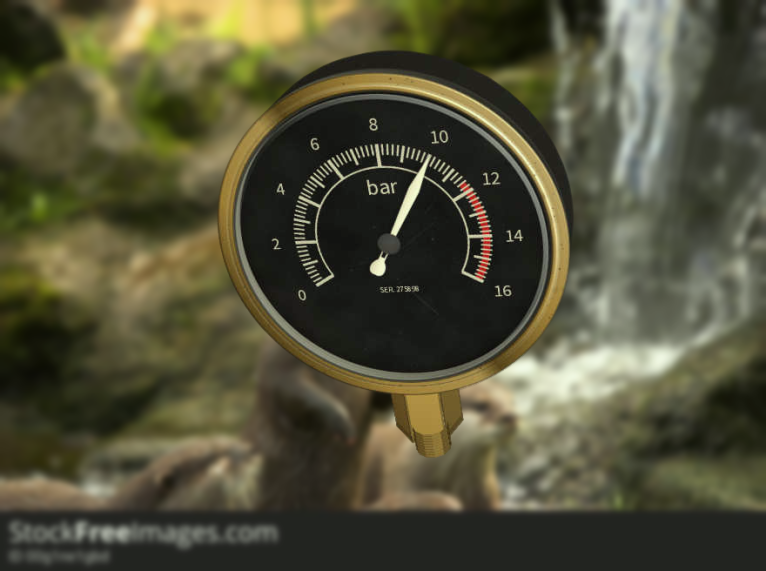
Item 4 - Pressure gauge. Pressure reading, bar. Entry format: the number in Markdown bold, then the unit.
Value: **10** bar
